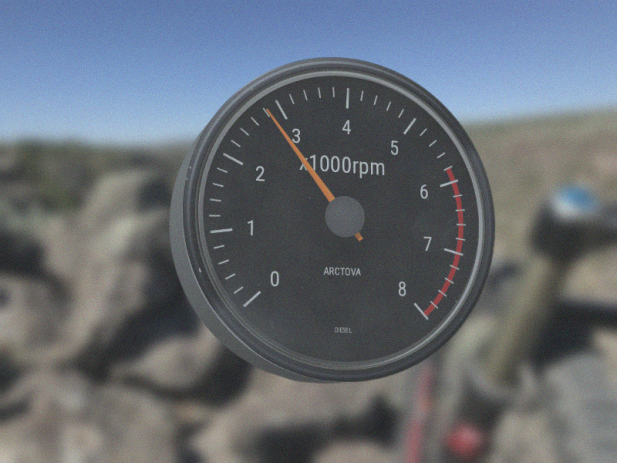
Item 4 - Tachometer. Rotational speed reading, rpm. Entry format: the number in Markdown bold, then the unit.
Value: **2800** rpm
